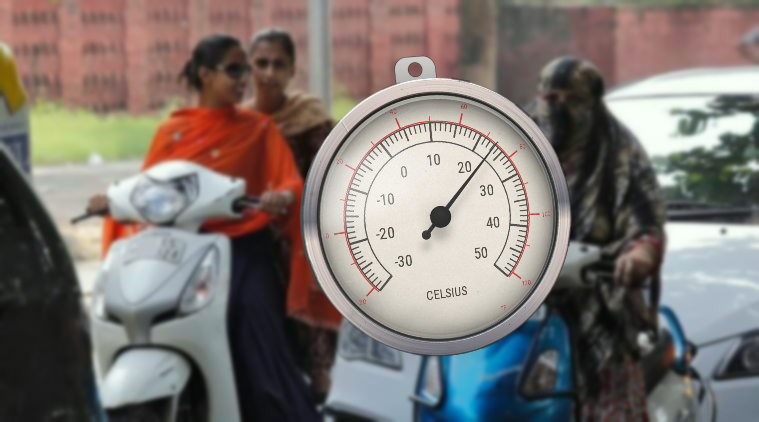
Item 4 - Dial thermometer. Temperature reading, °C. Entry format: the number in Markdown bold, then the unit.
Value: **23** °C
